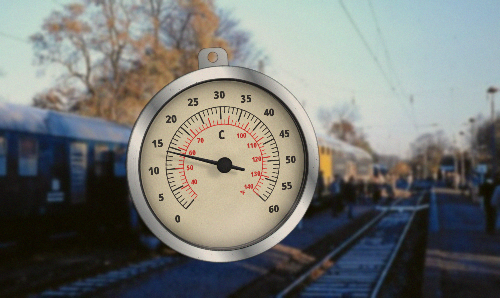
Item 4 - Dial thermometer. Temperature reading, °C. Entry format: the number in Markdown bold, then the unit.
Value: **14** °C
